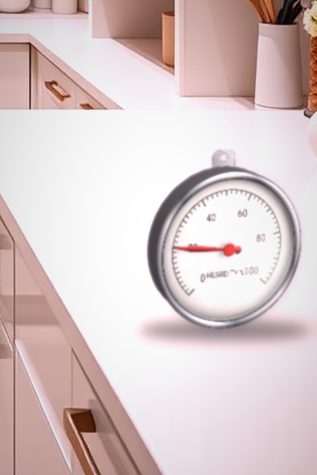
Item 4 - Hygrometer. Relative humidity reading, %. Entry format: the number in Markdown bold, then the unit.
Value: **20** %
